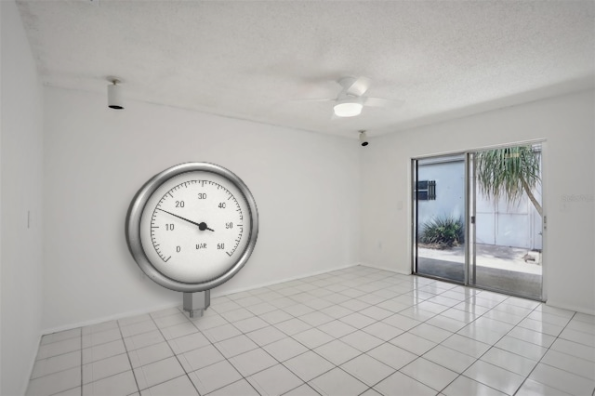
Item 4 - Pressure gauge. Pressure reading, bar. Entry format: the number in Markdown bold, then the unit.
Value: **15** bar
